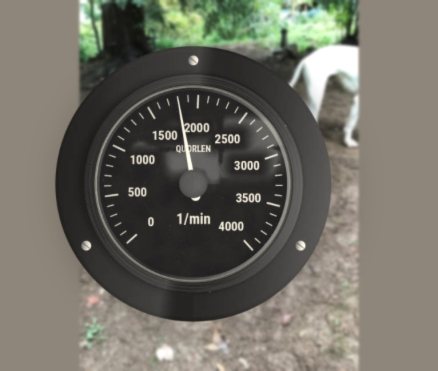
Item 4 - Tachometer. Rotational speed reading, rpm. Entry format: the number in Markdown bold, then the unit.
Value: **1800** rpm
